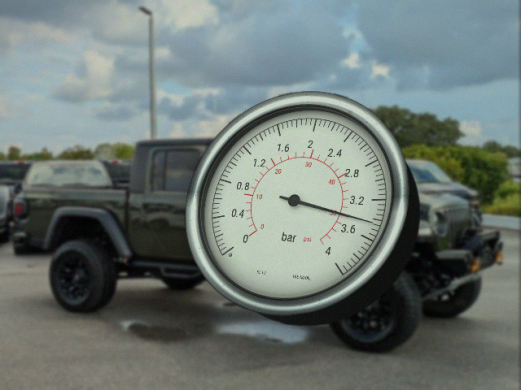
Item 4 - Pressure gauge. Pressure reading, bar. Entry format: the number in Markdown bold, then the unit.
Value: **3.45** bar
